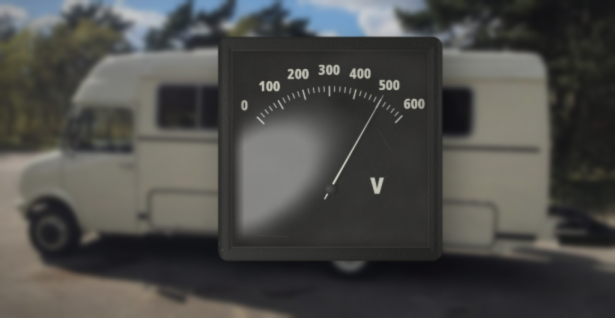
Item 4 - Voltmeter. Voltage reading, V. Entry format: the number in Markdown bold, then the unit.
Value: **500** V
